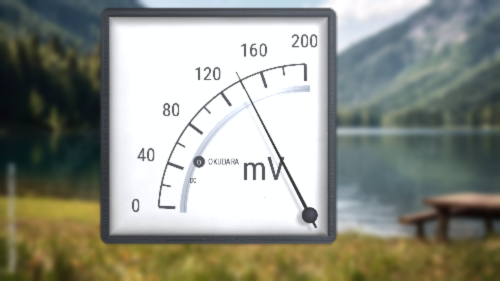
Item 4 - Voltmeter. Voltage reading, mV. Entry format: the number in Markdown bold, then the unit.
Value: **140** mV
